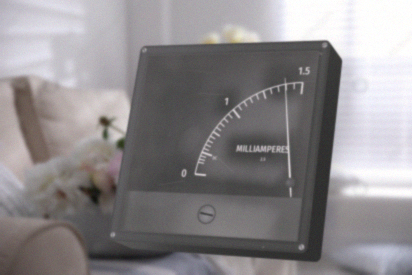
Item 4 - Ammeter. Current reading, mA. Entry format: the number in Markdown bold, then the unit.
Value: **1.4** mA
